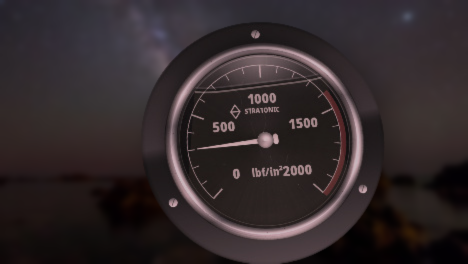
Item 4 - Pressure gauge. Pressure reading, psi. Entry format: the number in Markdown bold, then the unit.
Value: **300** psi
